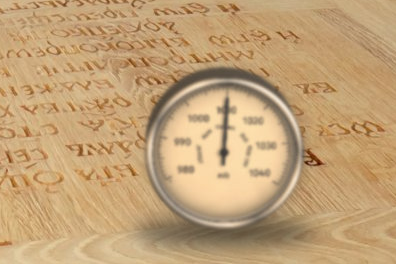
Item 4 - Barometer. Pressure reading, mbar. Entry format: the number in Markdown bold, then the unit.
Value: **1010** mbar
